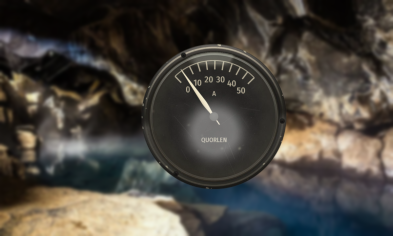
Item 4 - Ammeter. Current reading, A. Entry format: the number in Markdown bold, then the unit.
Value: **5** A
